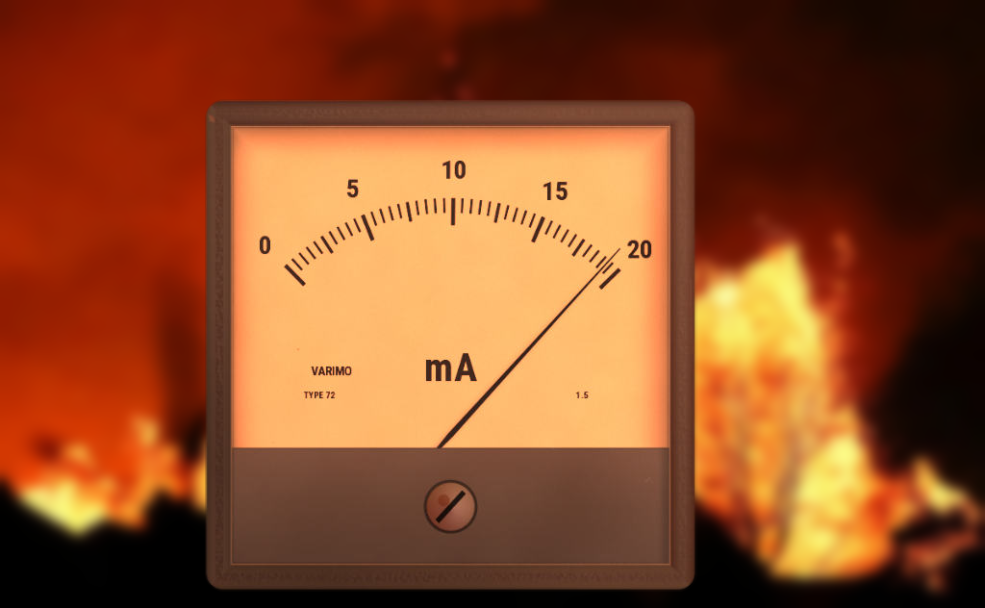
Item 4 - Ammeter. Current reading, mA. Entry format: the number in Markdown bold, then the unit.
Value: **19.25** mA
